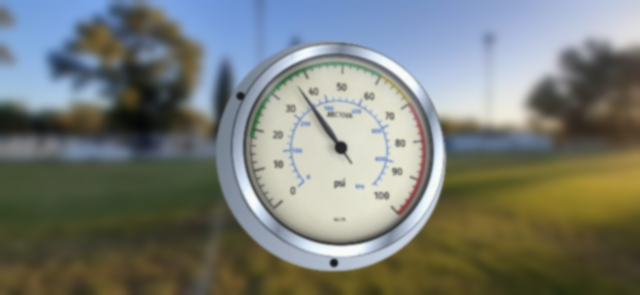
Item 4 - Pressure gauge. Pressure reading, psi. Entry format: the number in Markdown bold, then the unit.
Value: **36** psi
